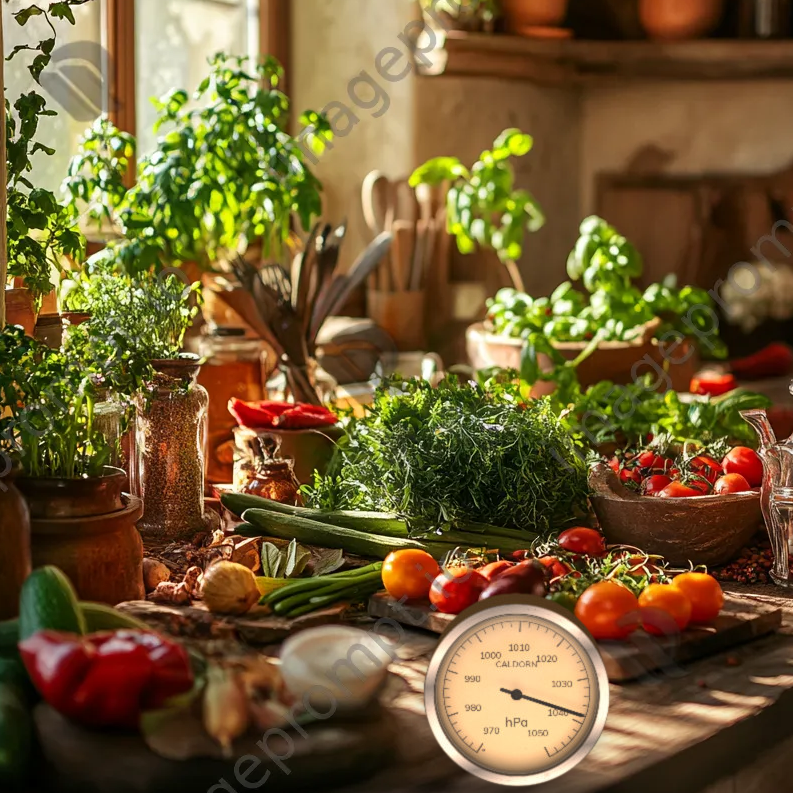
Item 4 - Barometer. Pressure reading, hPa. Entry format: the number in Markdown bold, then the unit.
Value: **1038** hPa
